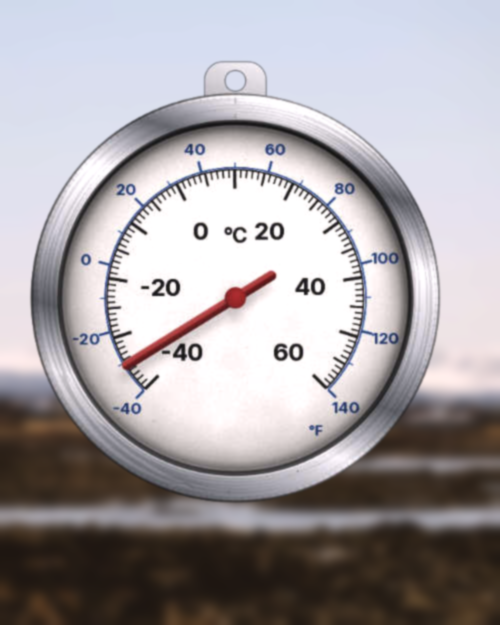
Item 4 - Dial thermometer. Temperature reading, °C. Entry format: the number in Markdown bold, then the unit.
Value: **-35** °C
